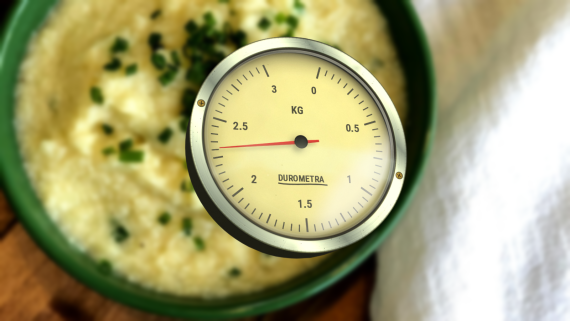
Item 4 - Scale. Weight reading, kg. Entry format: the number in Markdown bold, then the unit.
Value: **2.3** kg
